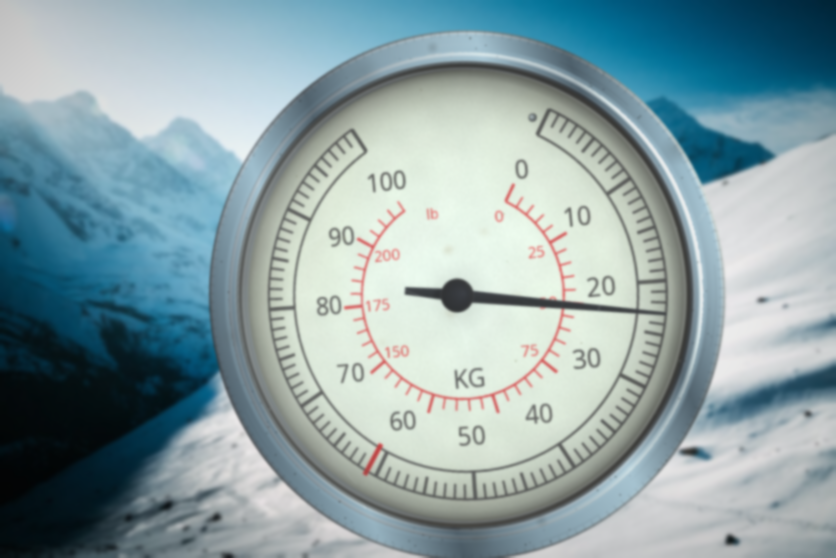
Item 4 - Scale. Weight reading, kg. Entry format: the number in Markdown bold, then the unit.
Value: **23** kg
